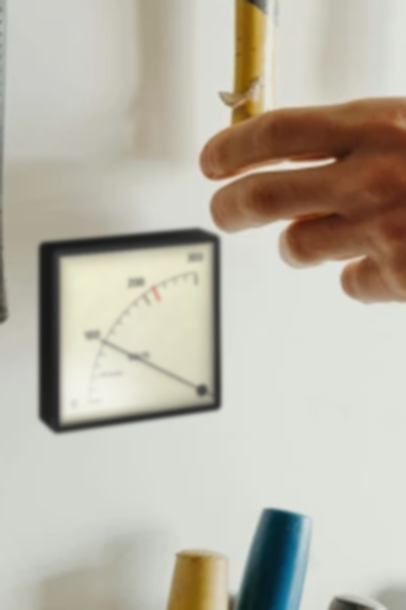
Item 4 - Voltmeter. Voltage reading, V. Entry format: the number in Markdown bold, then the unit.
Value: **100** V
